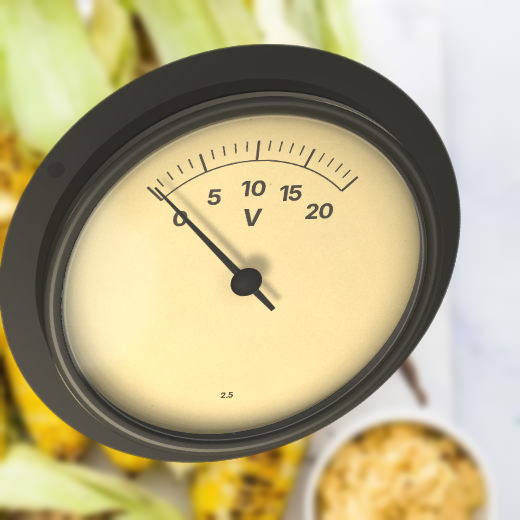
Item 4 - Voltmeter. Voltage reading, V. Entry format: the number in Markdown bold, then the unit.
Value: **0.5** V
